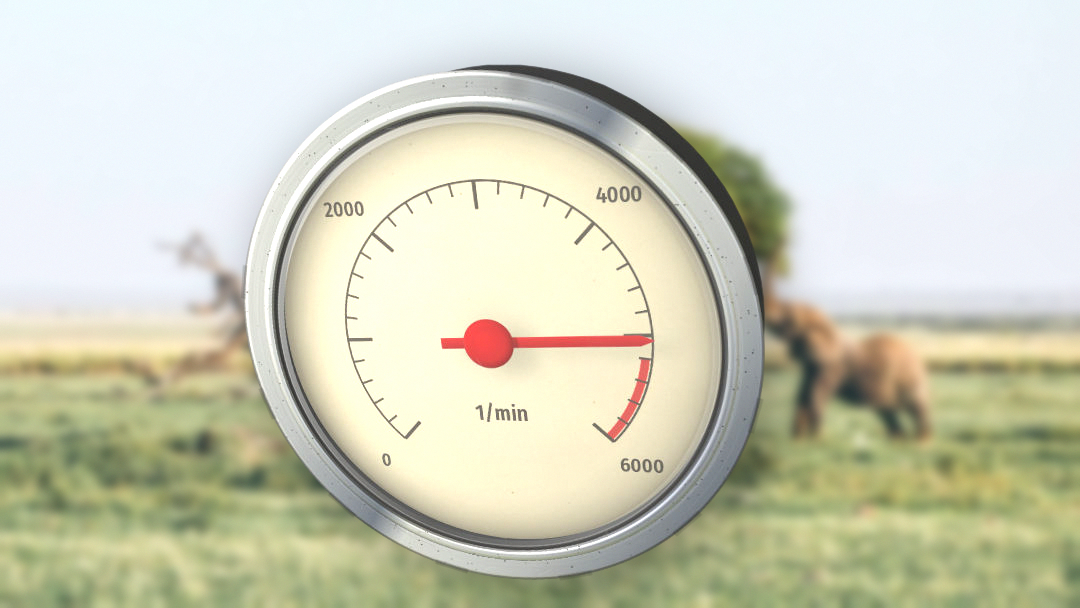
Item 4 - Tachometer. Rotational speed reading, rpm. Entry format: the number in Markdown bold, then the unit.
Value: **5000** rpm
